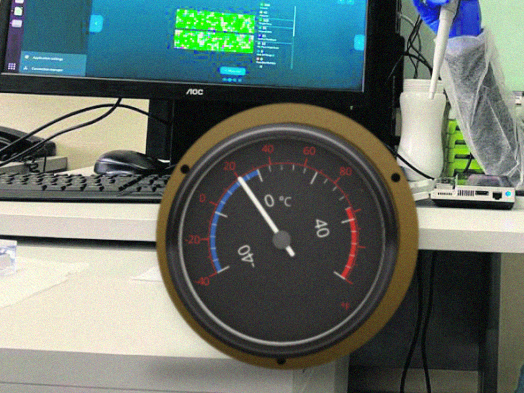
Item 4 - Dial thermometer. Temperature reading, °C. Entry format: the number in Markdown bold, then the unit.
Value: **-6** °C
